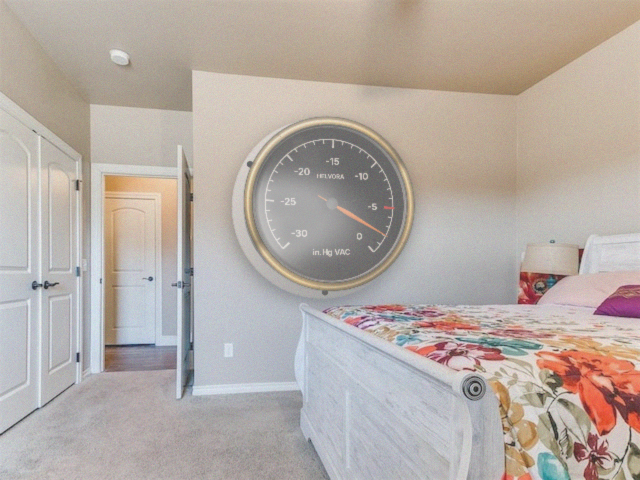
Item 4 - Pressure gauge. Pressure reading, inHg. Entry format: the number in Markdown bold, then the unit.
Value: **-2** inHg
